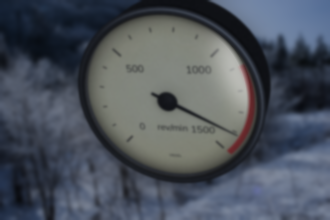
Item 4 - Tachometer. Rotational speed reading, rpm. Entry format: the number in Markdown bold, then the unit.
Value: **1400** rpm
